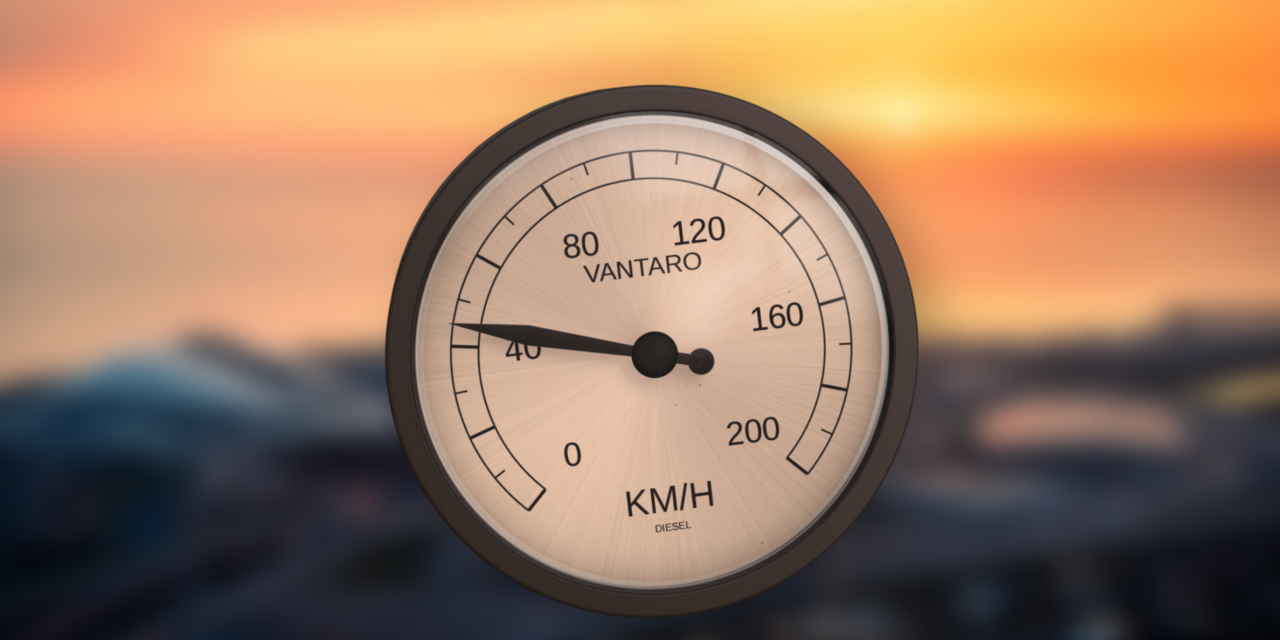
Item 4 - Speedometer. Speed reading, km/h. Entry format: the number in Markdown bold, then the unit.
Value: **45** km/h
